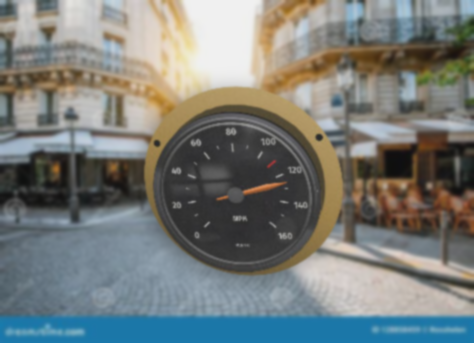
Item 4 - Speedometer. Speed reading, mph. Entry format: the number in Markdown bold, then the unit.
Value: **125** mph
